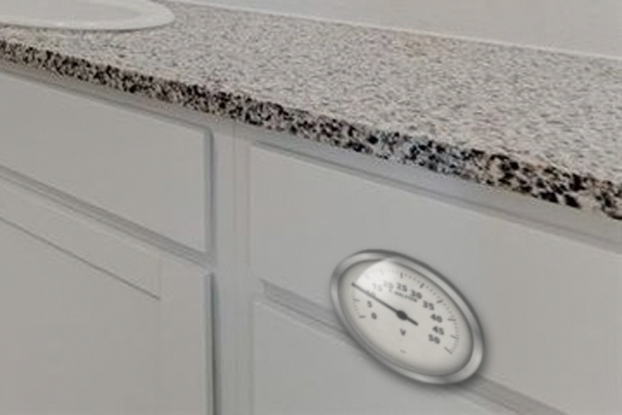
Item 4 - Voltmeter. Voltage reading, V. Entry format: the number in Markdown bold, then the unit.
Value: **10** V
